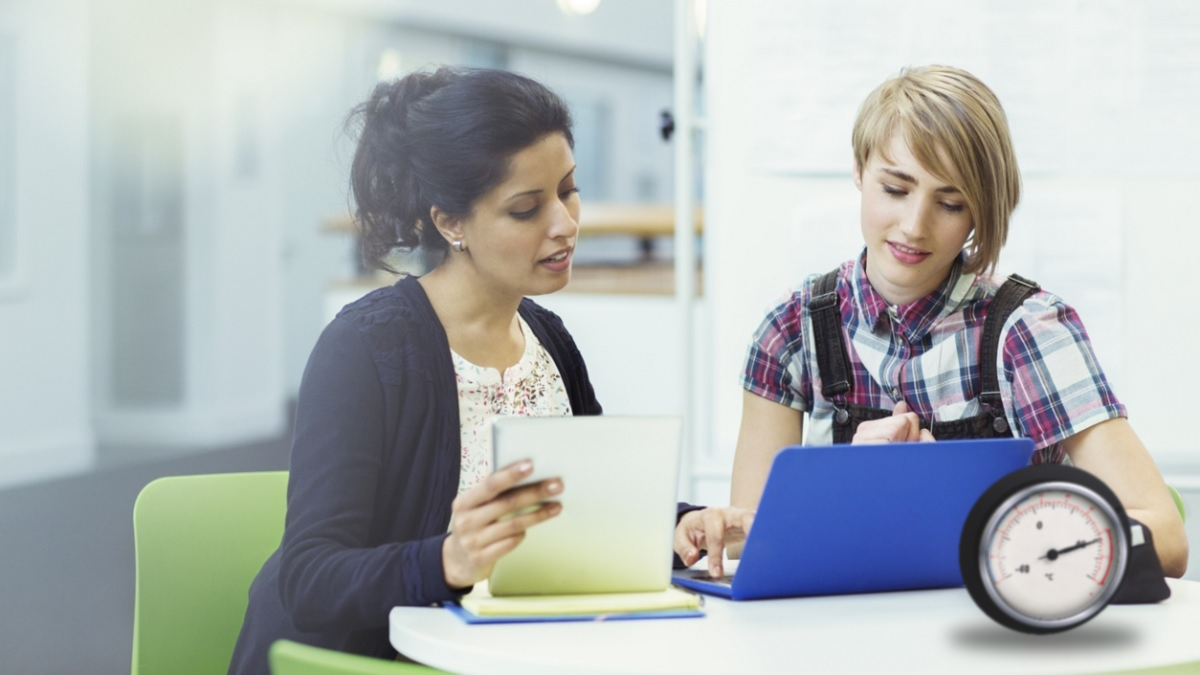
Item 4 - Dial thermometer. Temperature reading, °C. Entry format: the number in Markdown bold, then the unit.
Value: **40** °C
